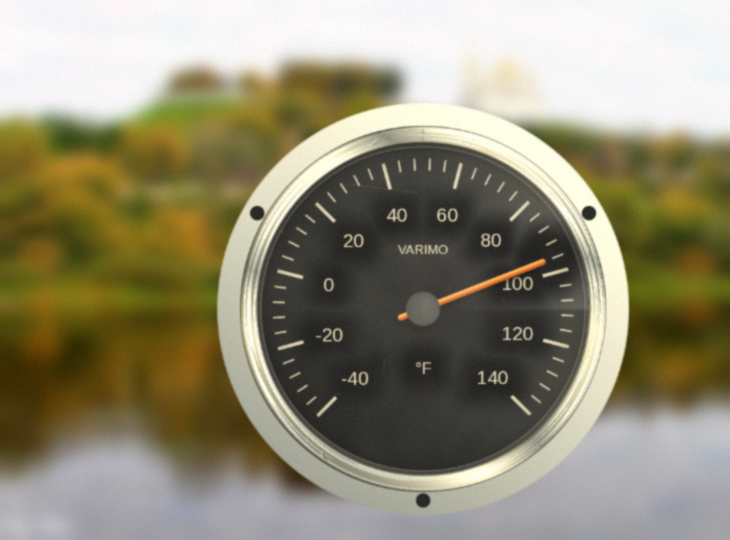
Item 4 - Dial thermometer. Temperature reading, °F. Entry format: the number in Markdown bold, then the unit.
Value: **96** °F
